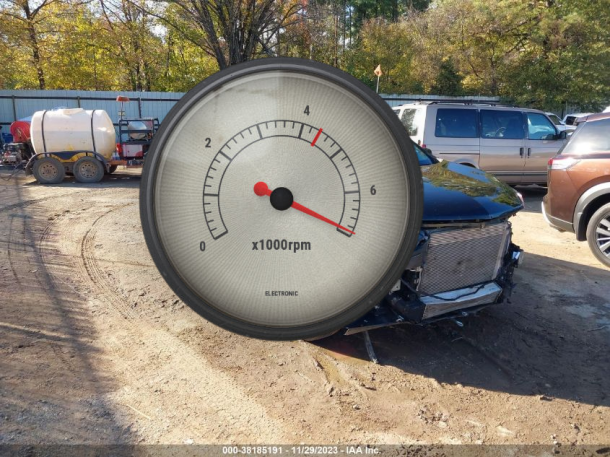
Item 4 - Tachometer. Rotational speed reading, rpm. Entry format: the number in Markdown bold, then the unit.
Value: **6900** rpm
